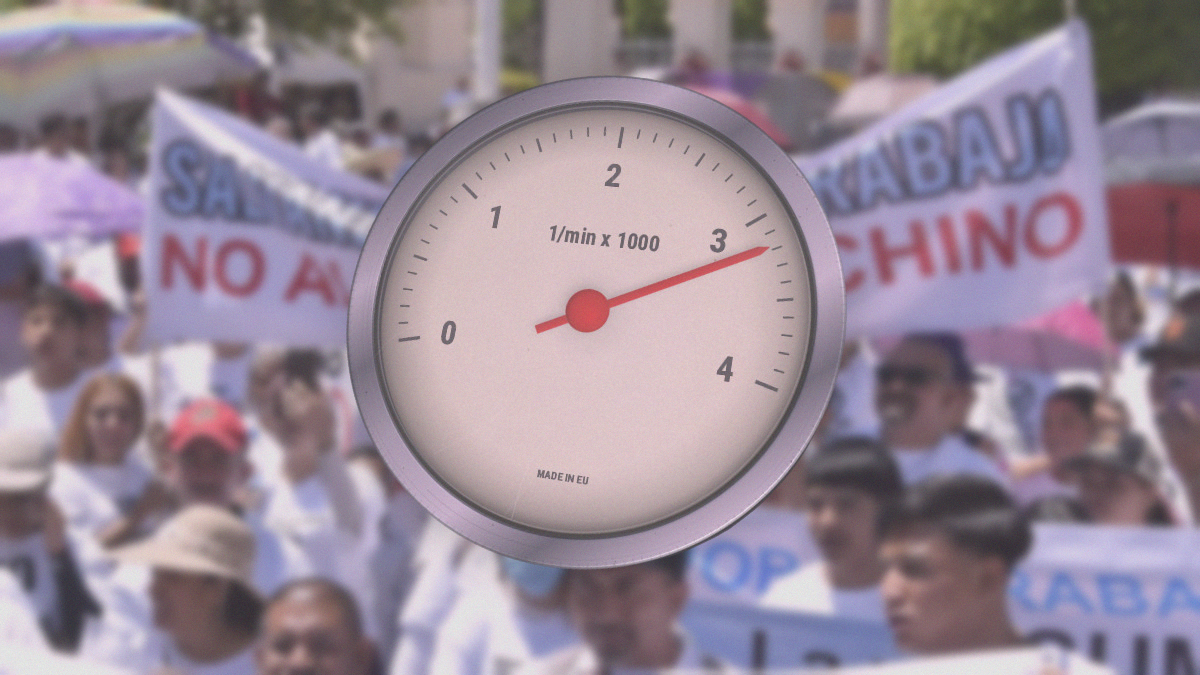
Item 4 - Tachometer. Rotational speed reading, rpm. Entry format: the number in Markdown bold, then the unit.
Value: **3200** rpm
